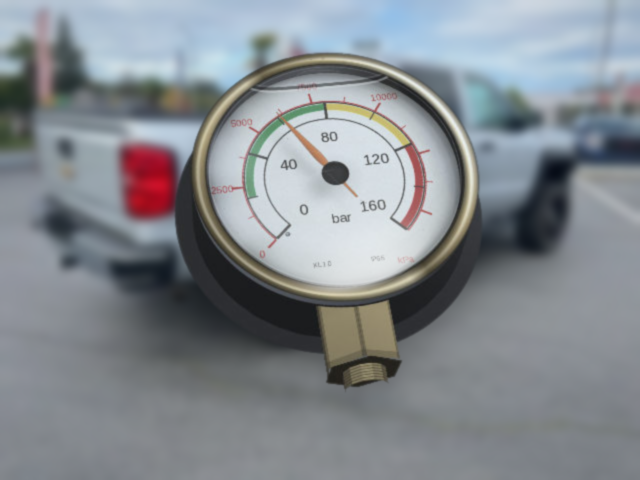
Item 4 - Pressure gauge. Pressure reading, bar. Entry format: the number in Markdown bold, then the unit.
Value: **60** bar
